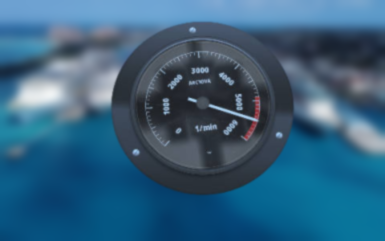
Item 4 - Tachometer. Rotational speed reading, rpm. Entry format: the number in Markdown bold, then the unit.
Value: **5500** rpm
